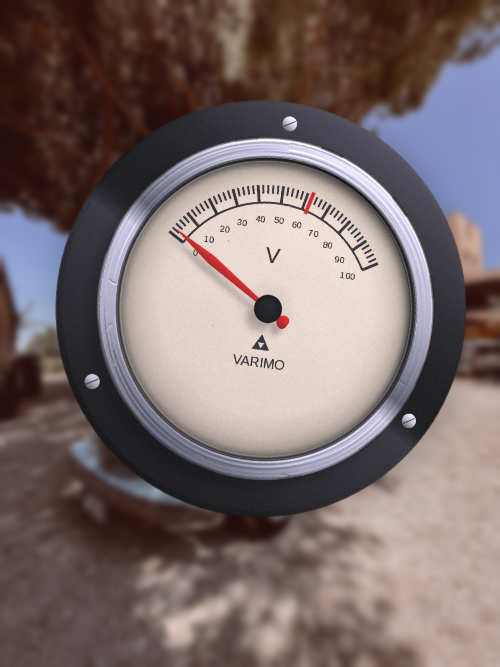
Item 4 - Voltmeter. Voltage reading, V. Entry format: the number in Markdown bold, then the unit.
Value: **2** V
